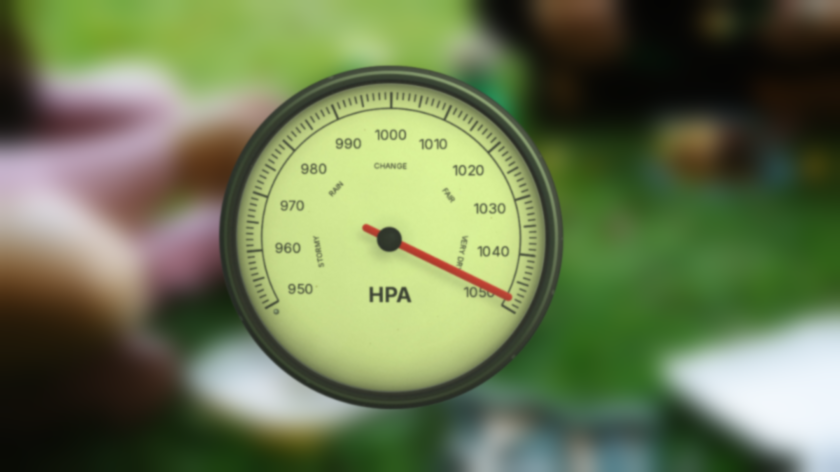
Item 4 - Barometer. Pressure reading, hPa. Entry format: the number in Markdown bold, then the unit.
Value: **1048** hPa
